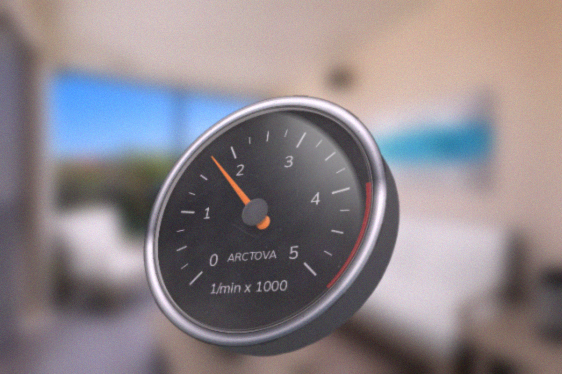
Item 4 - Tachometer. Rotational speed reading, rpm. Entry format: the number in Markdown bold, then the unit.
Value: **1750** rpm
